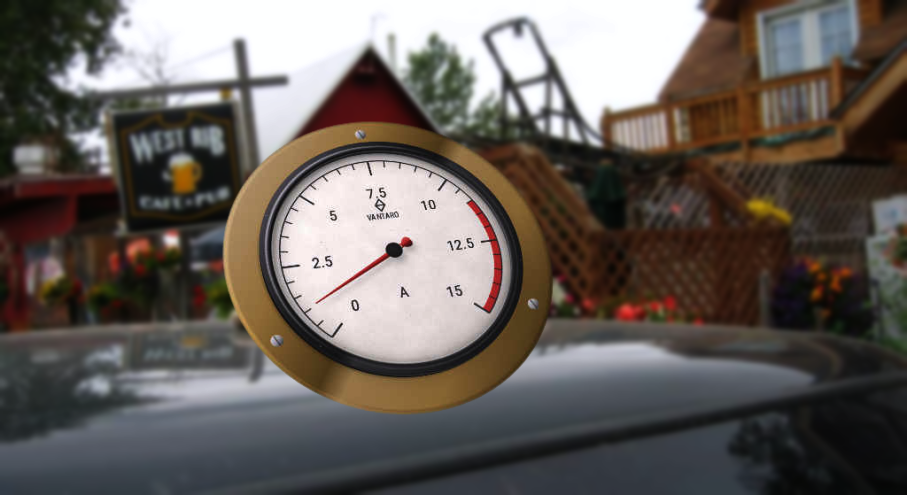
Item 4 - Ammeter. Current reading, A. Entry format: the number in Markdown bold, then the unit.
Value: **1** A
